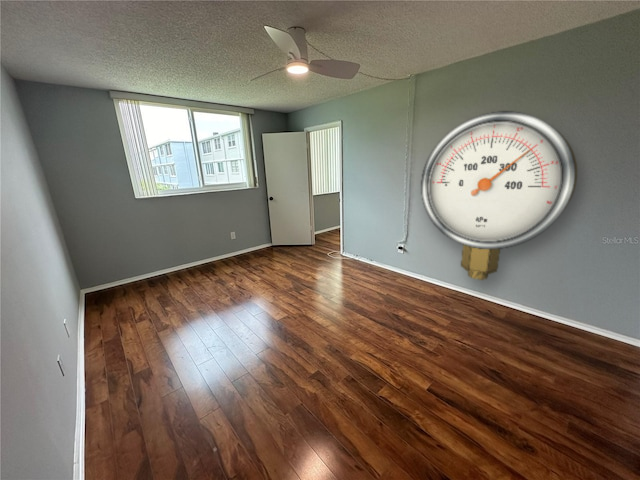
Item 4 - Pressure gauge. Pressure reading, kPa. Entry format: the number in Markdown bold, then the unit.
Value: **300** kPa
